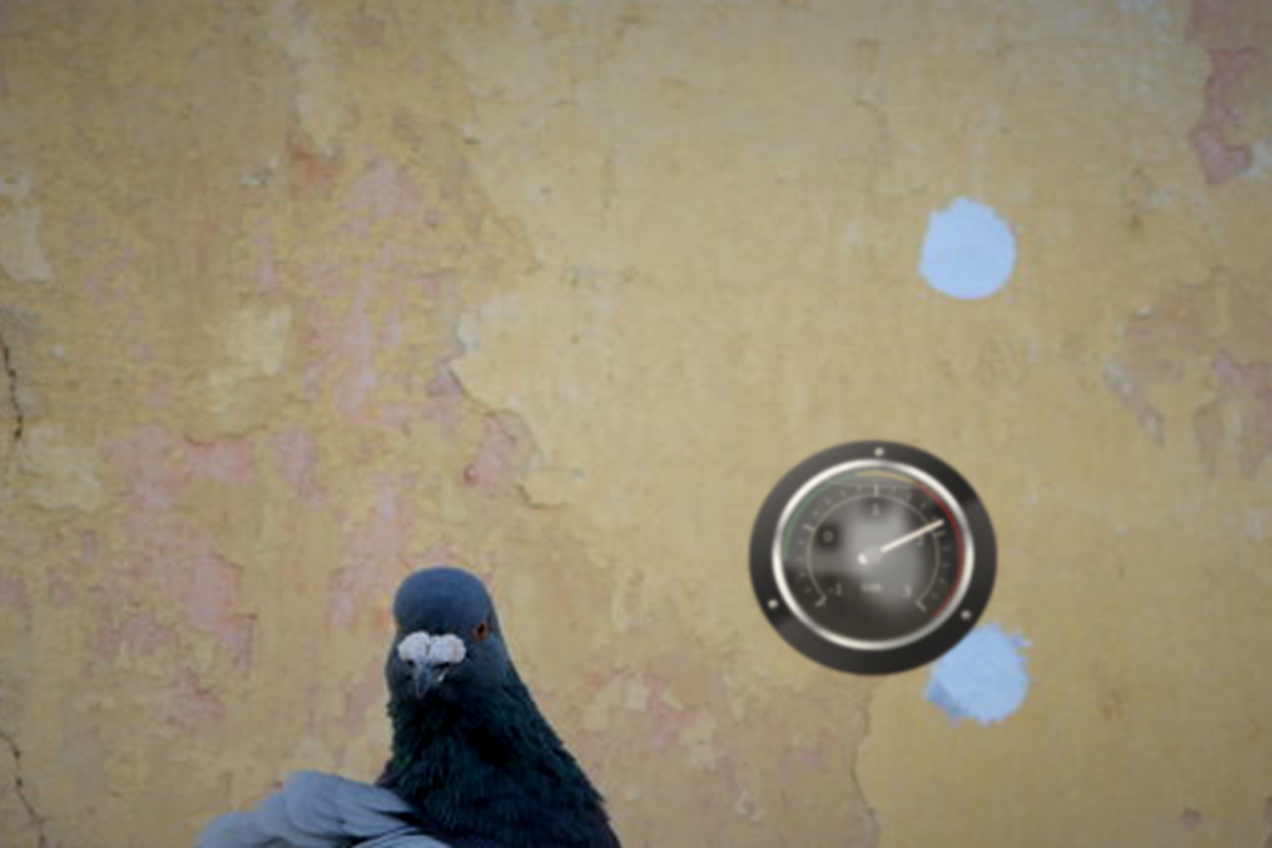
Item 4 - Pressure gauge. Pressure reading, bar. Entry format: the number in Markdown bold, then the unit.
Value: **1.9** bar
